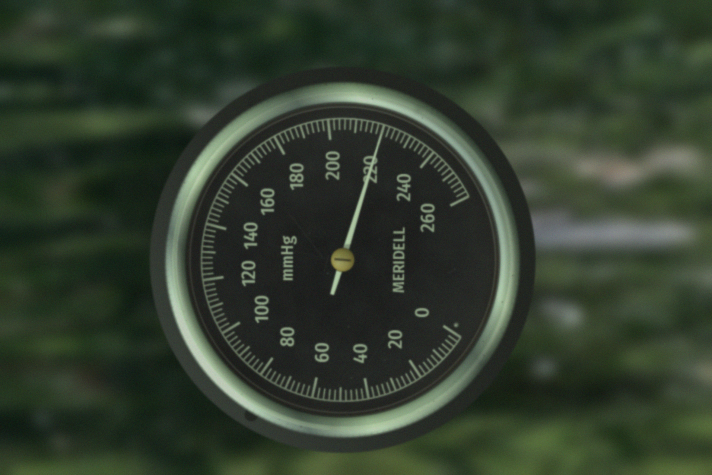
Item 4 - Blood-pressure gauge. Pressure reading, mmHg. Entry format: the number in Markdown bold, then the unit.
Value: **220** mmHg
